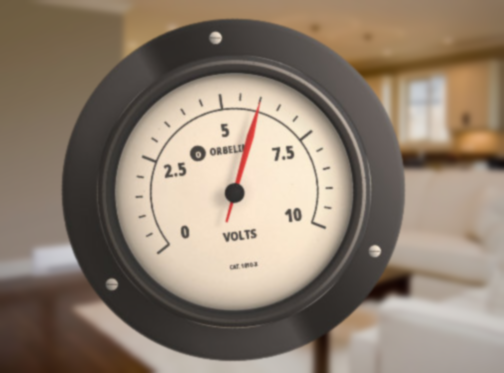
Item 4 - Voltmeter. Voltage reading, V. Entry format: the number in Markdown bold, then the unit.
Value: **6** V
